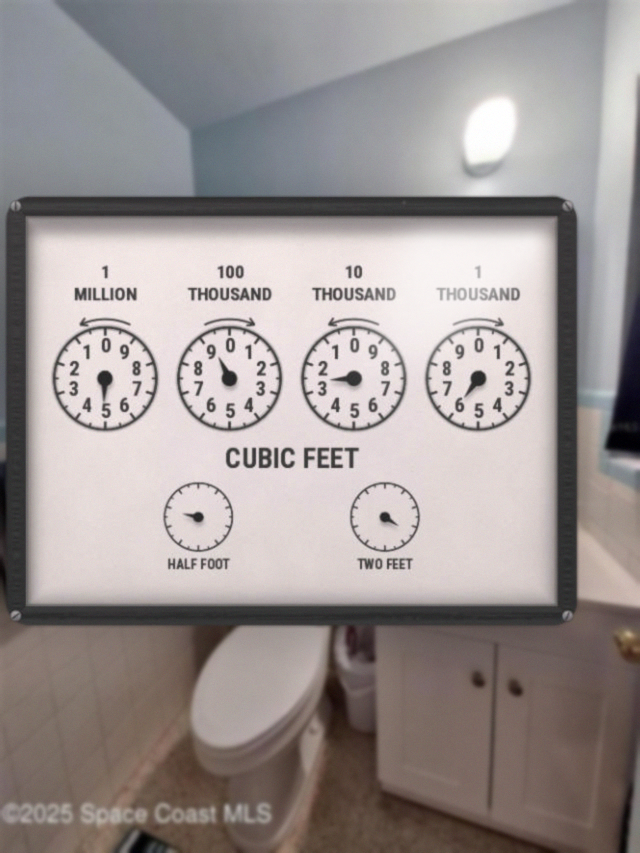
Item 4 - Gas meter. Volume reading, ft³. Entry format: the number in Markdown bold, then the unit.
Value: **492600** ft³
